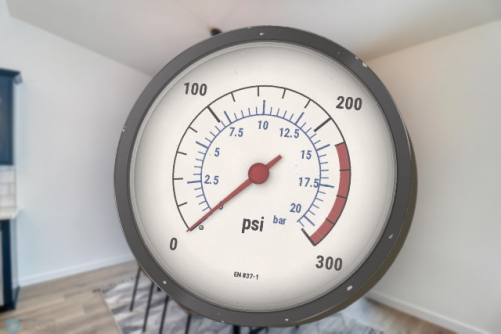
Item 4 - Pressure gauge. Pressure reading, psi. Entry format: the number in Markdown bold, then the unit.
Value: **0** psi
